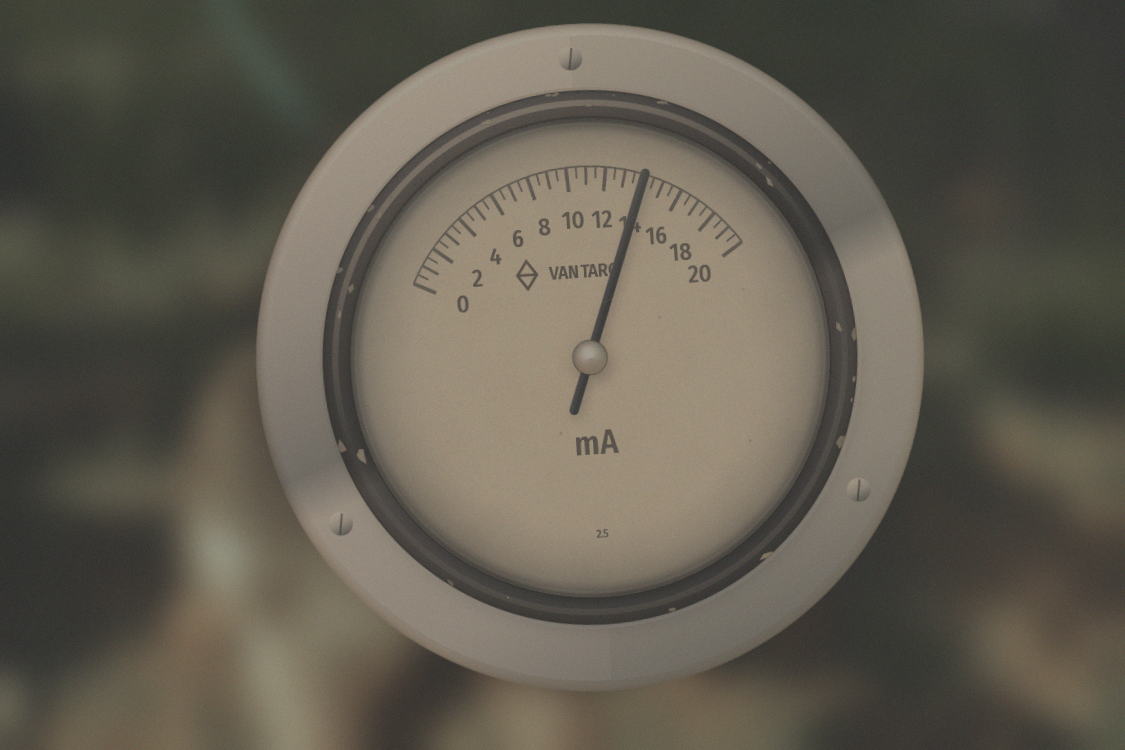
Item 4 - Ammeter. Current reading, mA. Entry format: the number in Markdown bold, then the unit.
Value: **14** mA
